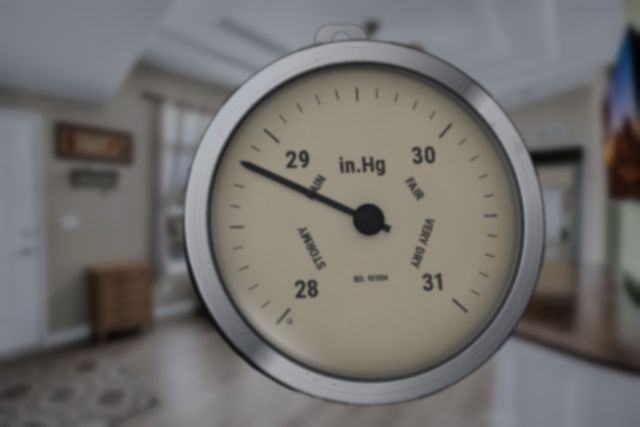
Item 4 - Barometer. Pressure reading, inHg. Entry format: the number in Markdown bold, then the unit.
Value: **28.8** inHg
